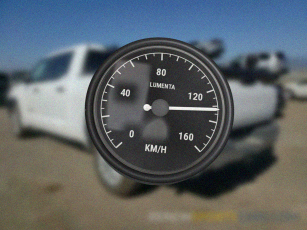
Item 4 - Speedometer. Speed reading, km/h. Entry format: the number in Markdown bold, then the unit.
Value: **132.5** km/h
